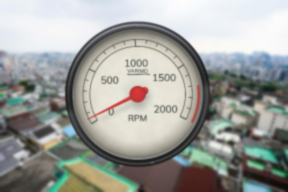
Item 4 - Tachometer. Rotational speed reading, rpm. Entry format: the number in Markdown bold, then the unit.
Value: **50** rpm
